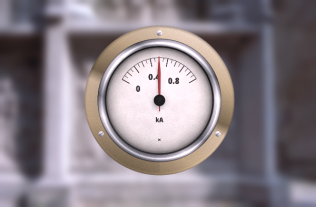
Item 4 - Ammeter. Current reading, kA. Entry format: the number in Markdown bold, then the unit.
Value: **0.5** kA
